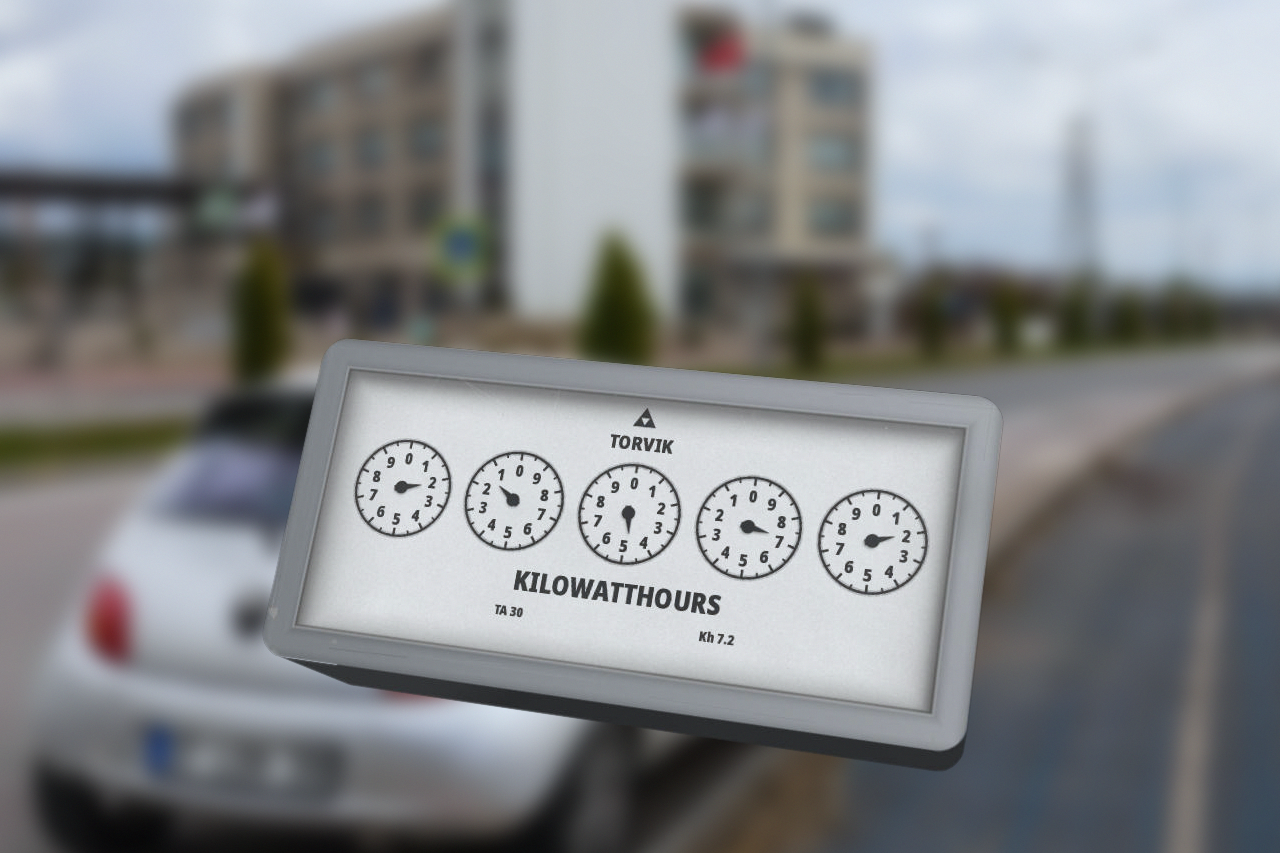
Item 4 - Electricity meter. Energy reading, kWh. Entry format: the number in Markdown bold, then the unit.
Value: **21472** kWh
